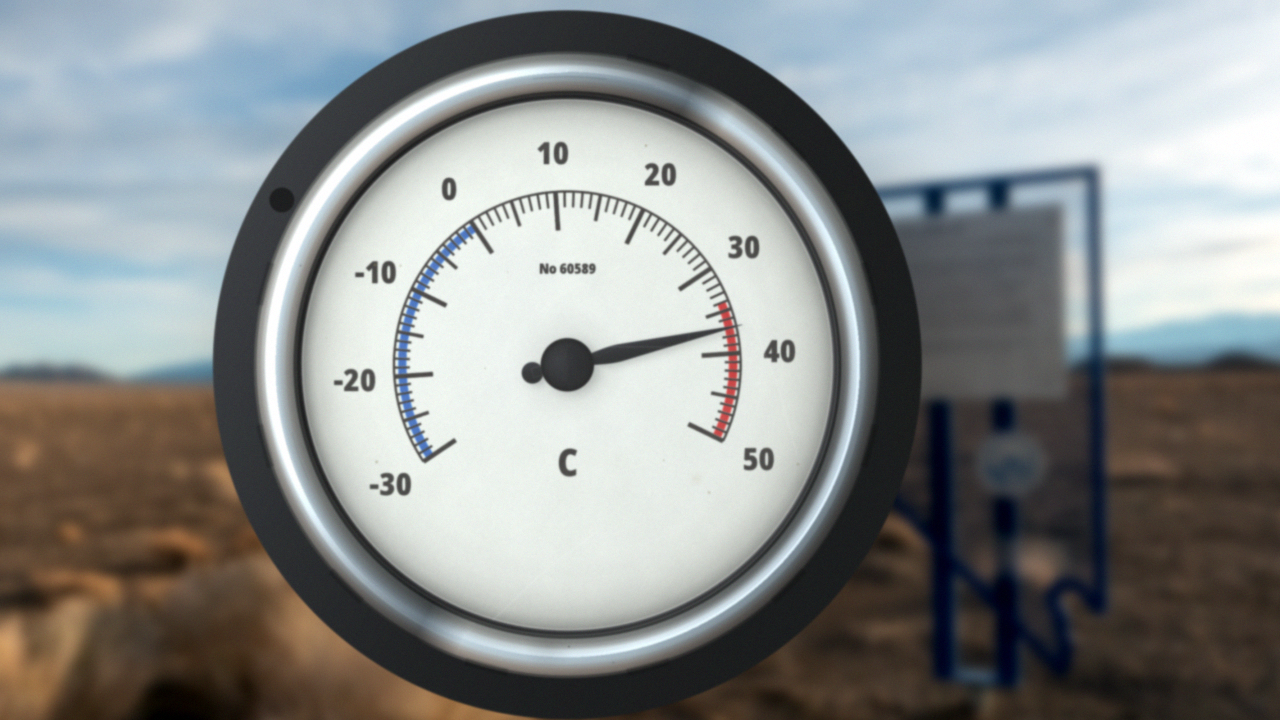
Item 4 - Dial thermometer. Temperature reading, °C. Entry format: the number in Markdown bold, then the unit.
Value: **37** °C
